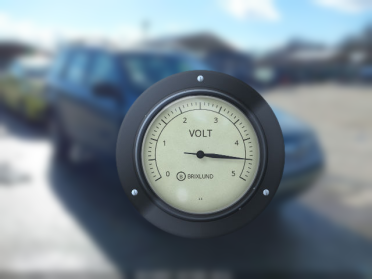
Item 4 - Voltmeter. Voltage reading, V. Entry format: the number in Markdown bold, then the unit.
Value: **4.5** V
